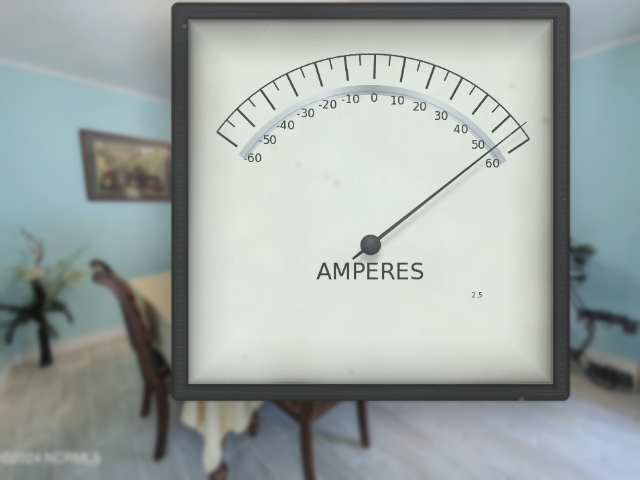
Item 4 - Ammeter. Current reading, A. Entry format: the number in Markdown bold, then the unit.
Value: **55** A
